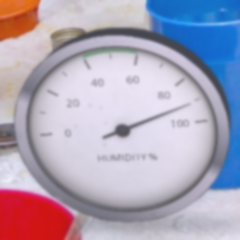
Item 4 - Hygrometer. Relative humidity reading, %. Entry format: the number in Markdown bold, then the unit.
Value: **90** %
